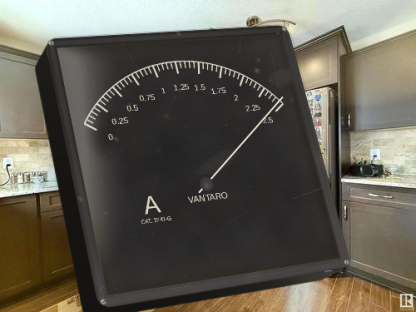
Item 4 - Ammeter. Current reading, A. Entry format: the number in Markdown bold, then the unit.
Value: **2.45** A
